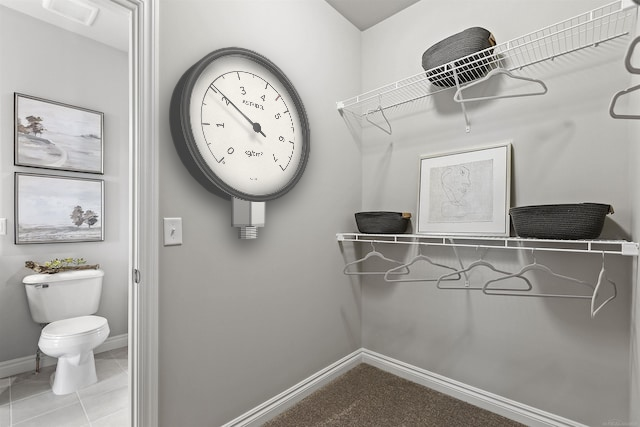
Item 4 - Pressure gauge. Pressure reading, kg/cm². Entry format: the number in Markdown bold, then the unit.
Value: **2** kg/cm²
